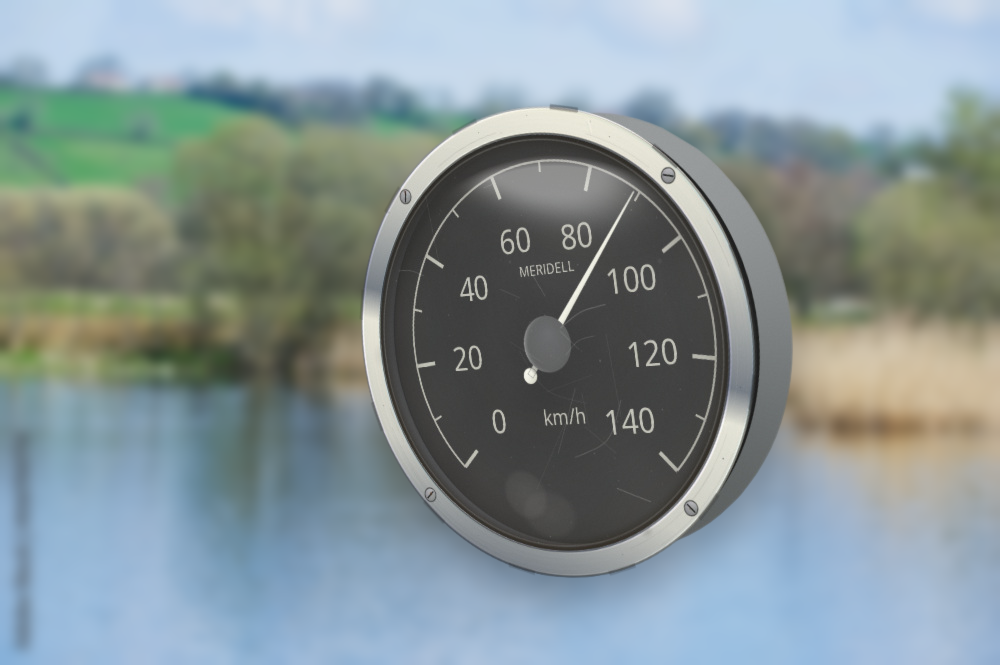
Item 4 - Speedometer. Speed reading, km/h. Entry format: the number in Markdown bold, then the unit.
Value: **90** km/h
